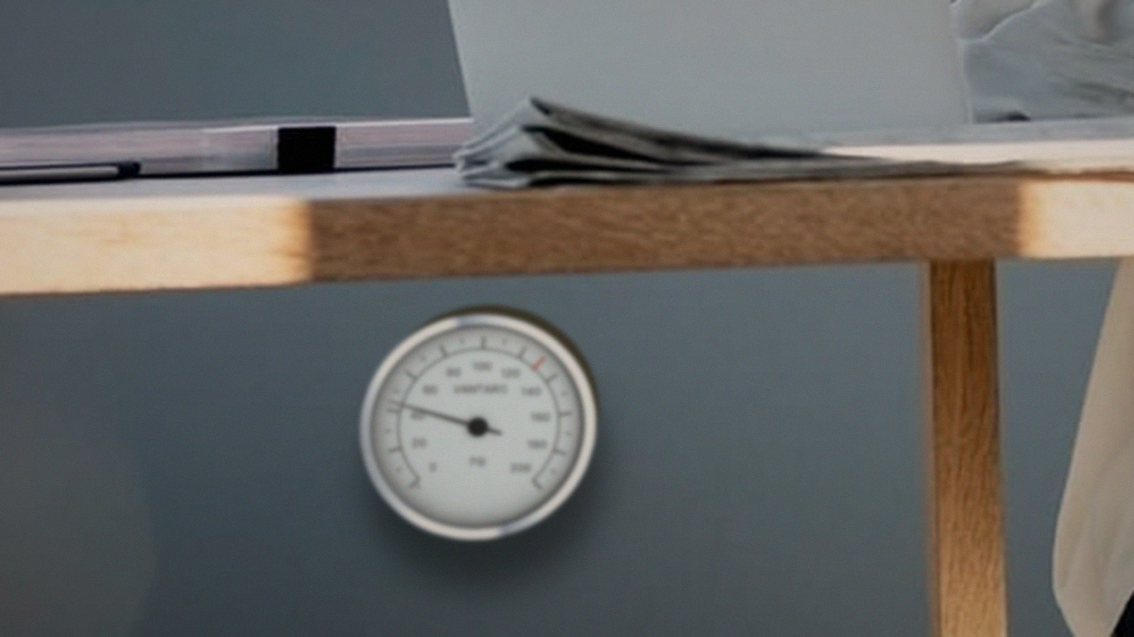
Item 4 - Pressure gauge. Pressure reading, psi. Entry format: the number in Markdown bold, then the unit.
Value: **45** psi
